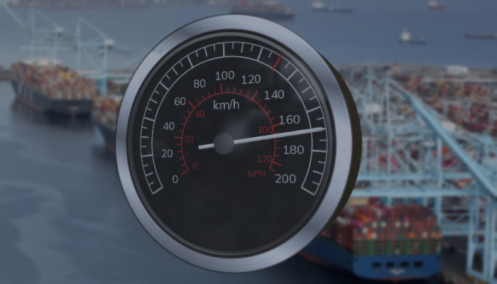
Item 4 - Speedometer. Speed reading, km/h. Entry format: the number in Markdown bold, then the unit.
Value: **170** km/h
